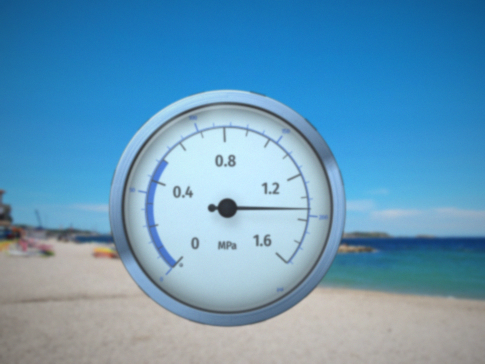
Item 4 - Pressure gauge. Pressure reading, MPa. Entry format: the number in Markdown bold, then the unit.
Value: **1.35** MPa
